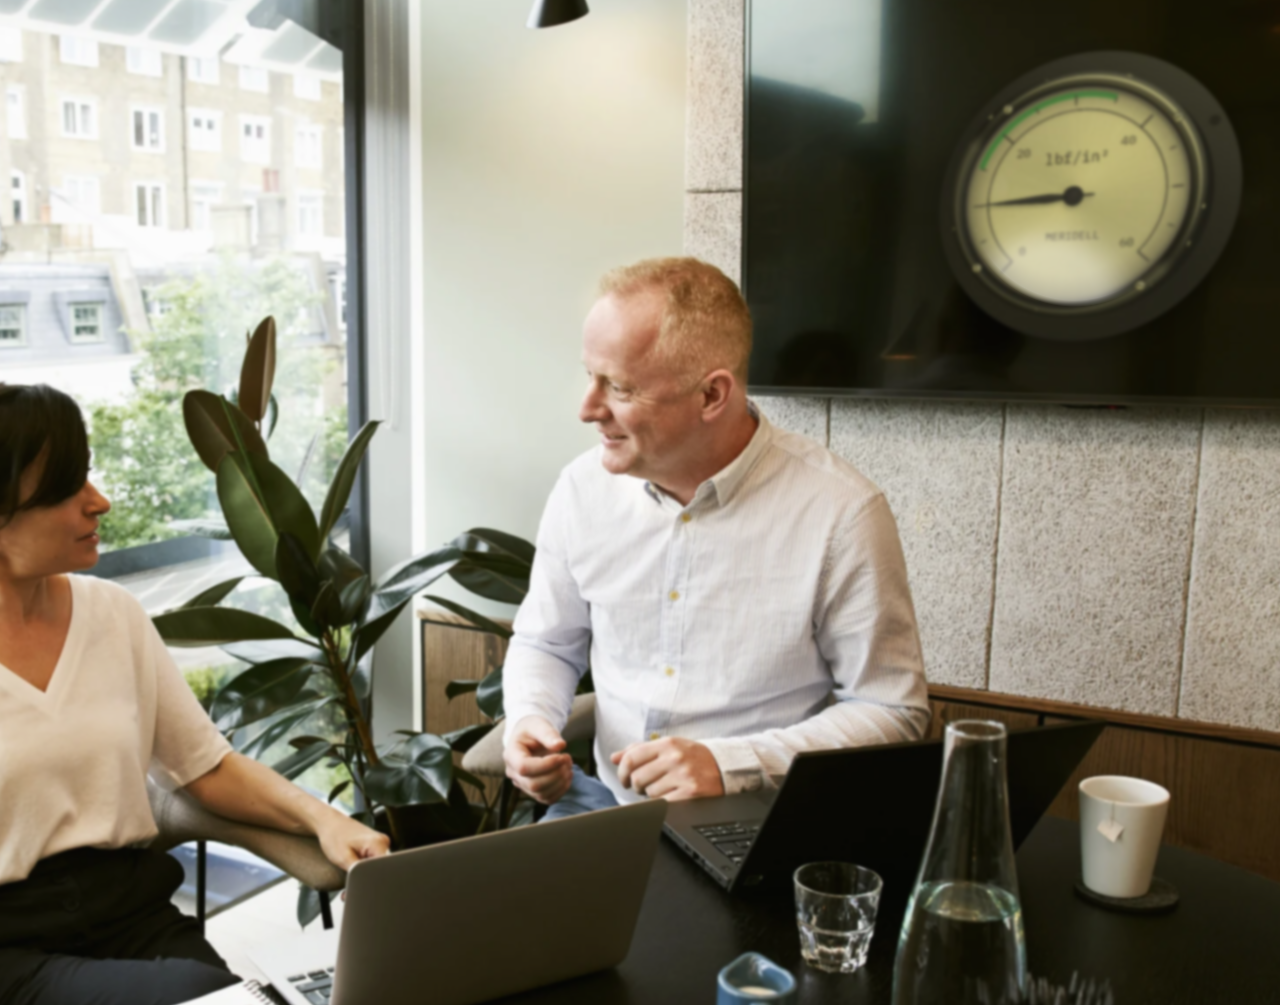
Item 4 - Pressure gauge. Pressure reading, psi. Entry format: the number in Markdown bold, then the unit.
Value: **10** psi
